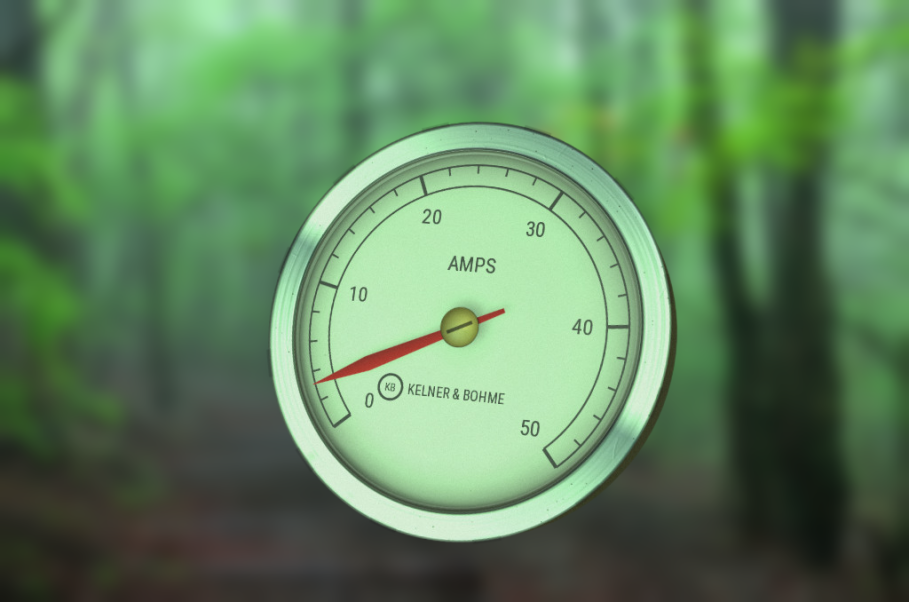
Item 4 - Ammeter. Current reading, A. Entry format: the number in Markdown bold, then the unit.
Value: **3** A
